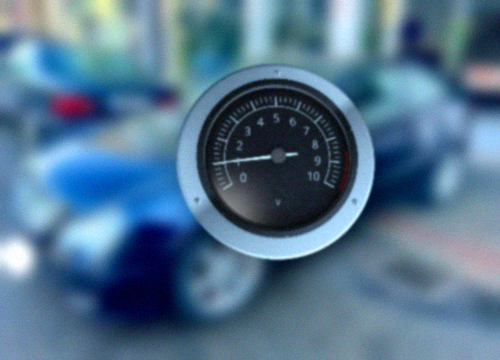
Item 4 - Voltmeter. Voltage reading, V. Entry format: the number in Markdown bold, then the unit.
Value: **1** V
